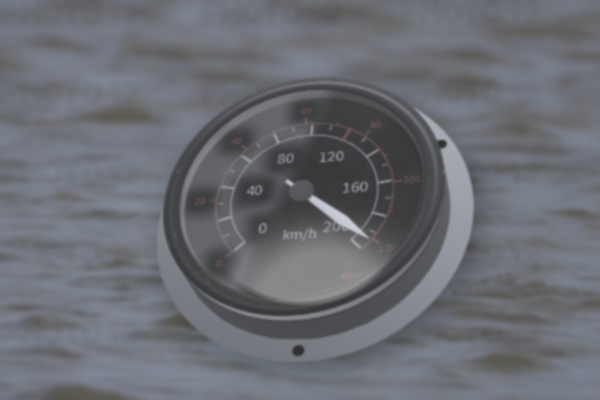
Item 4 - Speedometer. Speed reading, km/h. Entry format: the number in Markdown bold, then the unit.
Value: **195** km/h
